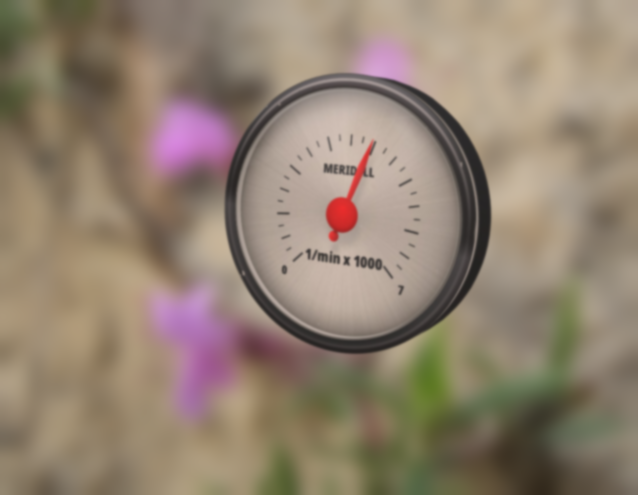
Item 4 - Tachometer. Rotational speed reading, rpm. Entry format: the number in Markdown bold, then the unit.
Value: **4000** rpm
